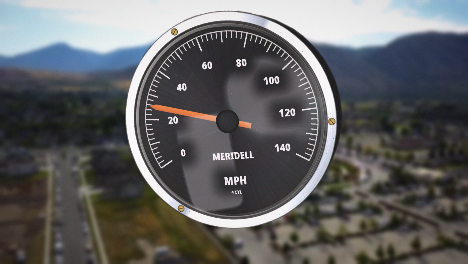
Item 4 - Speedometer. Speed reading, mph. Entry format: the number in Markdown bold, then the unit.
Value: **26** mph
